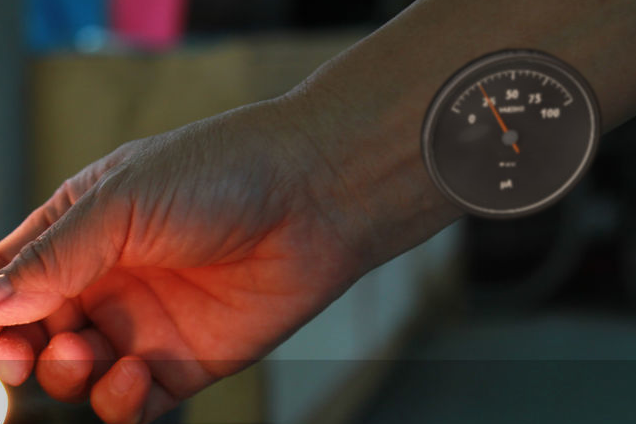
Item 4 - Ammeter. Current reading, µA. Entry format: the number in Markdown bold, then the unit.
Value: **25** µA
